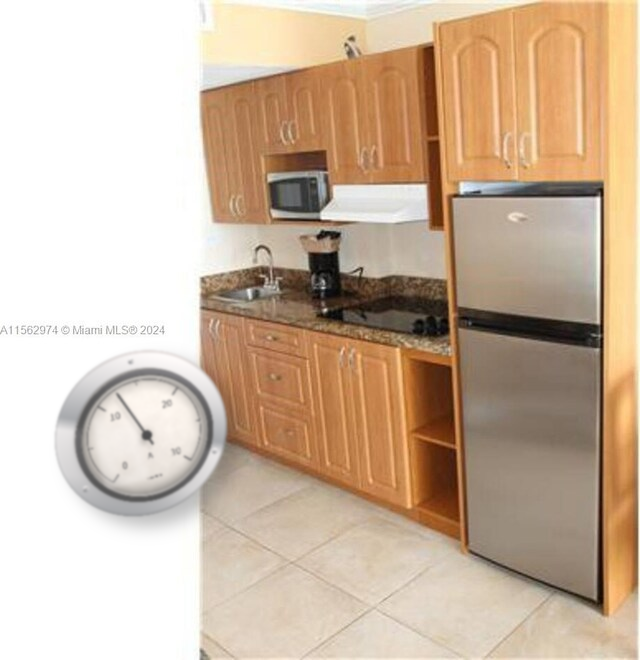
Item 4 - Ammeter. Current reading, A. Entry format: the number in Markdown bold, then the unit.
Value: **12.5** A
